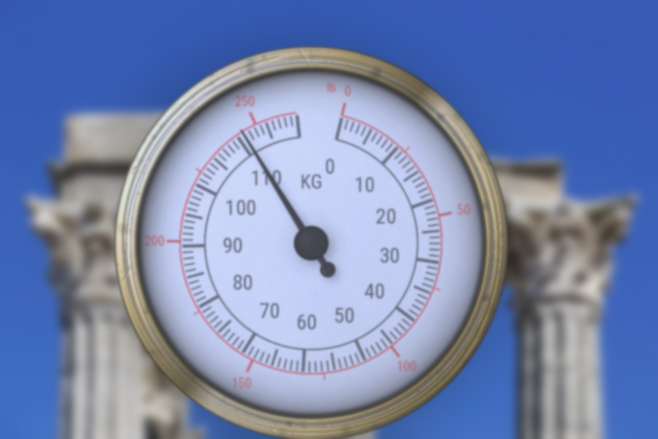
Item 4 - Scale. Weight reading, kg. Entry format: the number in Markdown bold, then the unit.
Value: **111** kg
